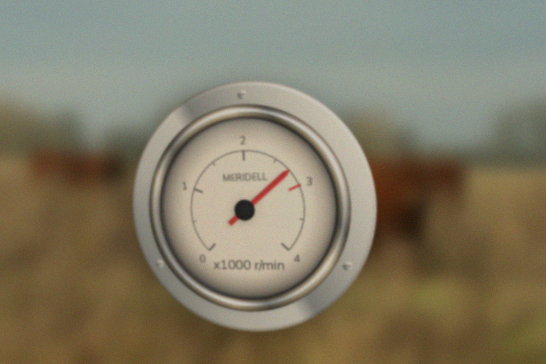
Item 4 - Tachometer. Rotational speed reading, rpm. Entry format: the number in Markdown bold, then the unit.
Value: **2750** rpm
